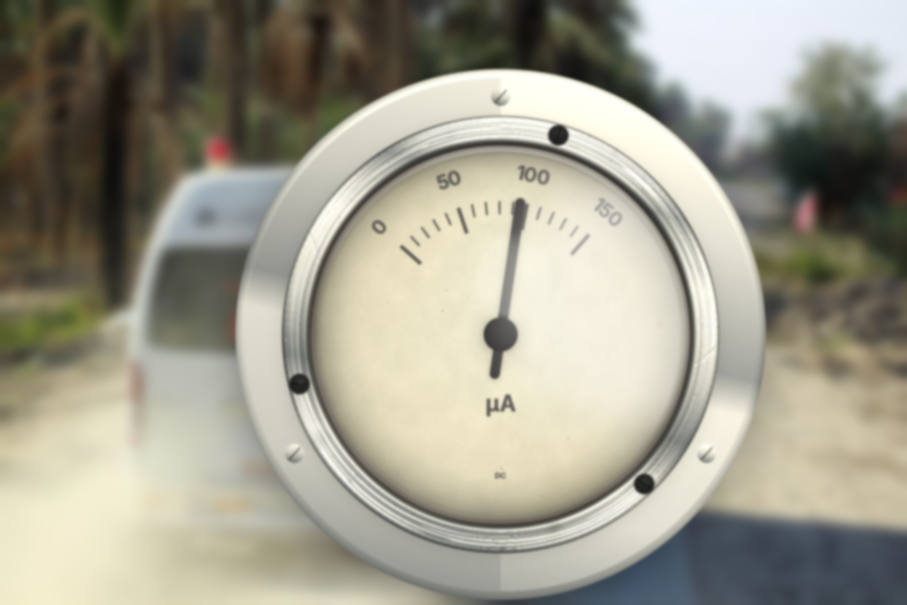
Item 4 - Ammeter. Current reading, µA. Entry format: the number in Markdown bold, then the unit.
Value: **95** µA
